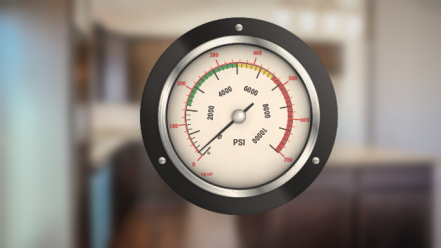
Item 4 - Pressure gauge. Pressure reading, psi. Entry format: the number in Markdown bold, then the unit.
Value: **200** psi
